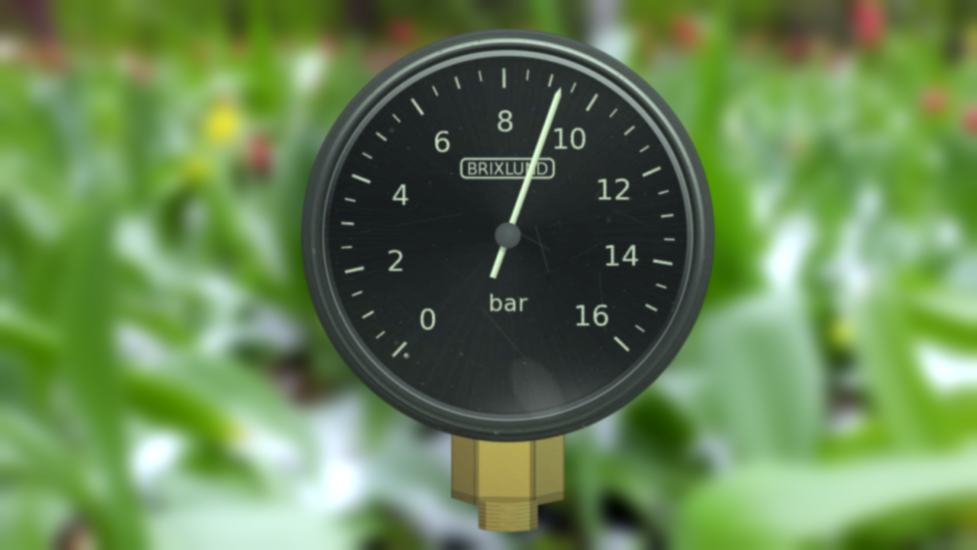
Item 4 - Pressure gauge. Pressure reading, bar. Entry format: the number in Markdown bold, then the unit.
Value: **9.25** bar
